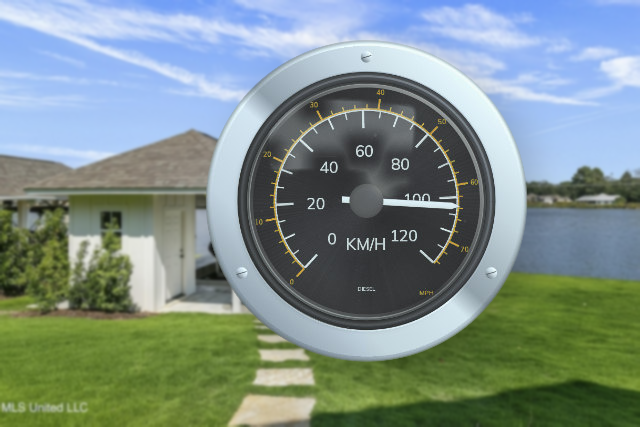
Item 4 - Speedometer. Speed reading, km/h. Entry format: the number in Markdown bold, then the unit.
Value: **102.5** km/h
